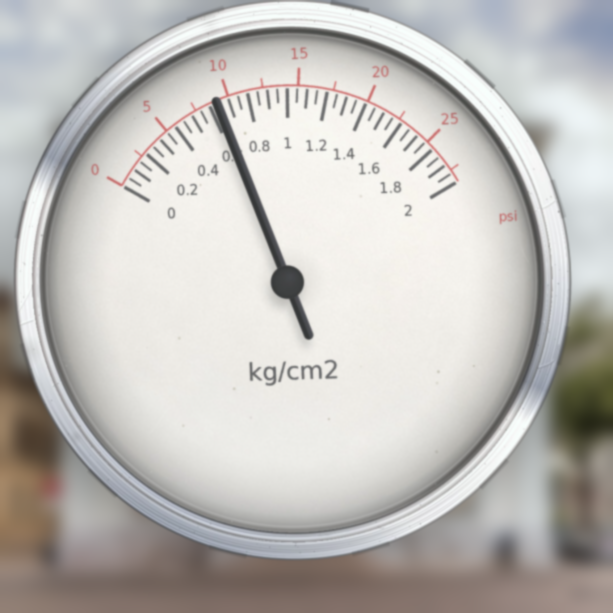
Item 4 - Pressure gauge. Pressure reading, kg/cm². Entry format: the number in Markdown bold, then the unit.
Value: **0.65** kg/cm²
